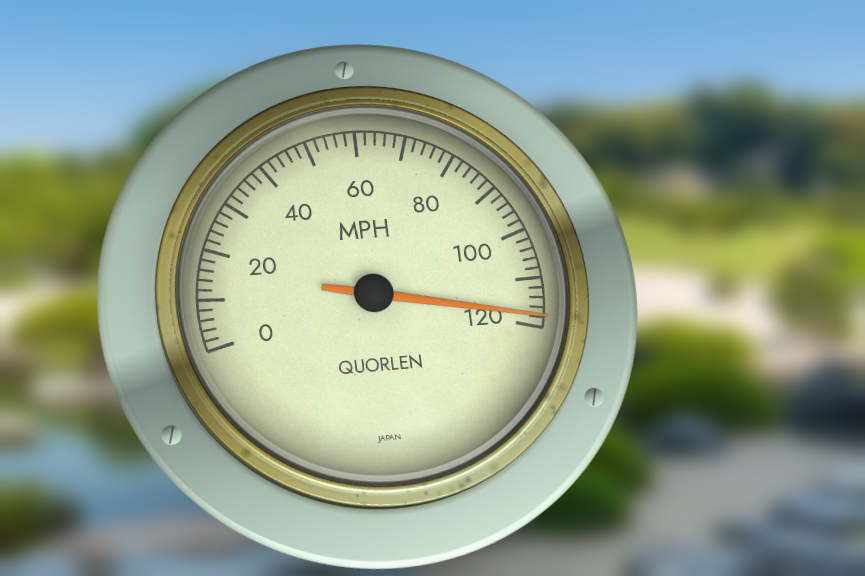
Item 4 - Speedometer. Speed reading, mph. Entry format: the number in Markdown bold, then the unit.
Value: **118** mph
